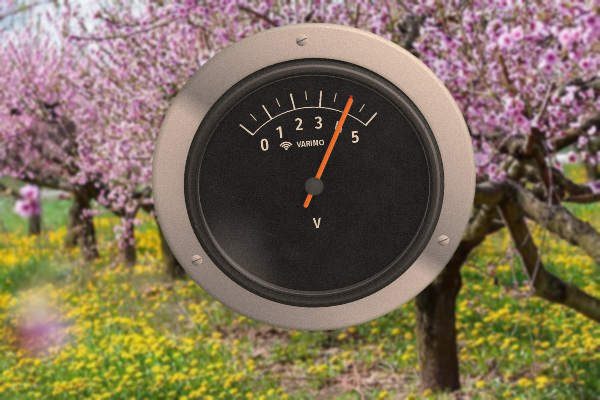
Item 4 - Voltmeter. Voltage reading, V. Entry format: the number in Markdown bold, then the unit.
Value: **4** V
